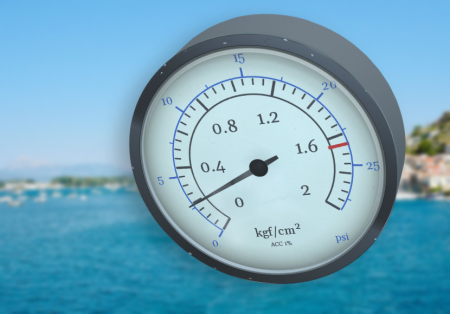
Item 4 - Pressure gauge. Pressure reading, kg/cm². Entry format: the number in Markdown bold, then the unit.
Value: **0.2** kg/cm²
